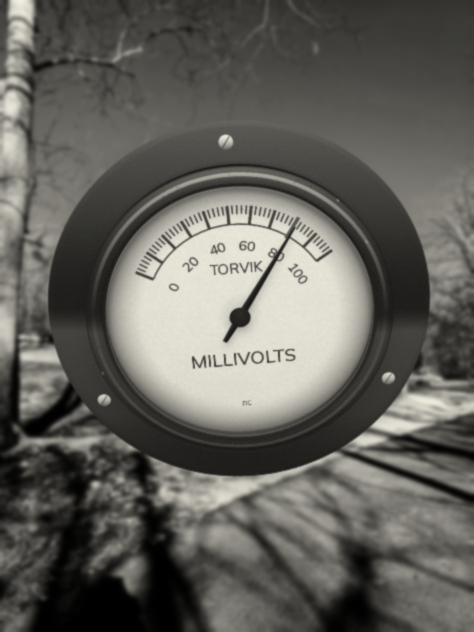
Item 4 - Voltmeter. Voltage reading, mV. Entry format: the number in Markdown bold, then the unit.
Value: **80** mV
